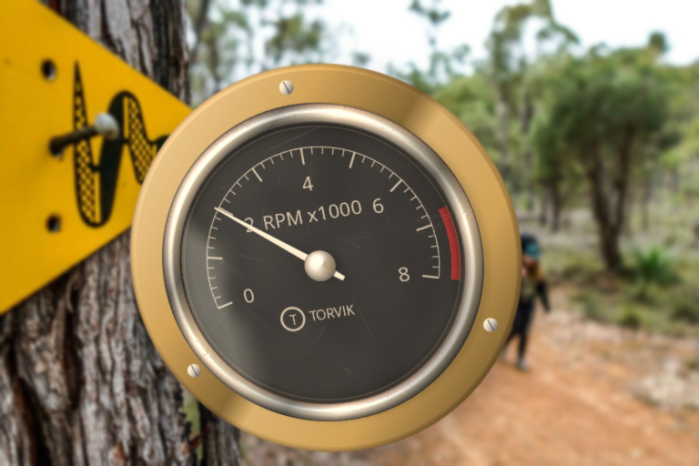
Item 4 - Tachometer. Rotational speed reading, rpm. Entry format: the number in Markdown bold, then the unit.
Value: **2000** rpm
